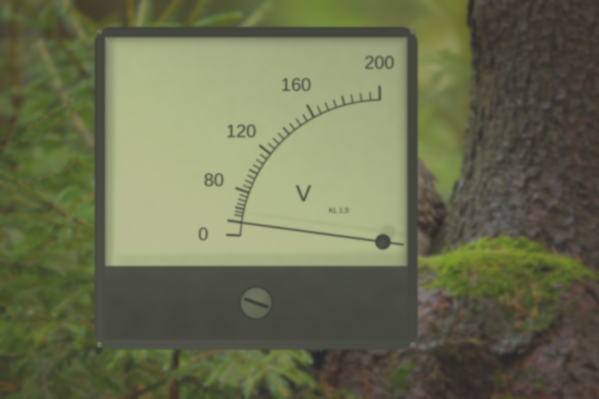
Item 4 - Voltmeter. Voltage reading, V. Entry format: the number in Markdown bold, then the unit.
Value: **40** V
